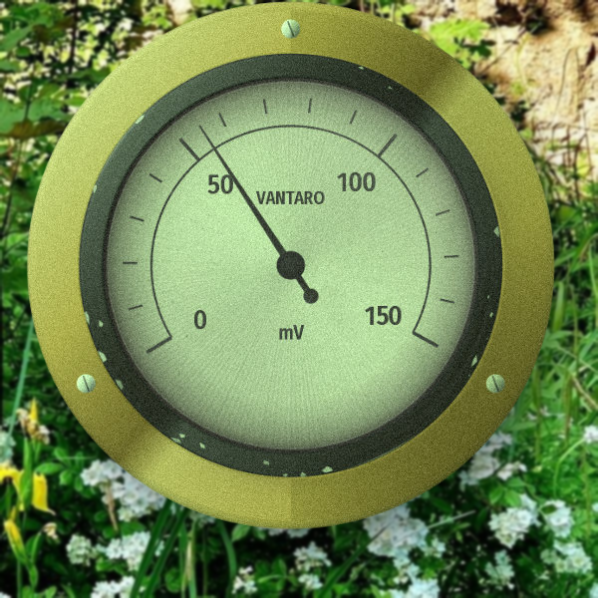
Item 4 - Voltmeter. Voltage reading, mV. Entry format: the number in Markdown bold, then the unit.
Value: **55** mV
